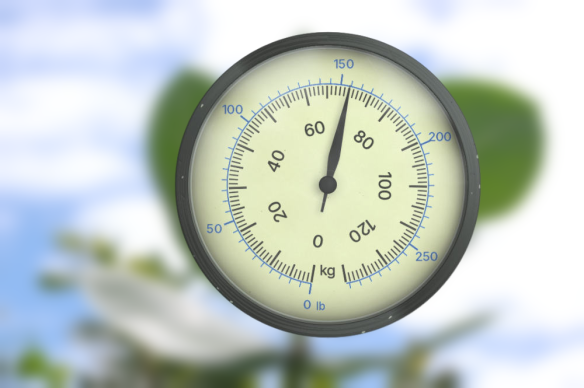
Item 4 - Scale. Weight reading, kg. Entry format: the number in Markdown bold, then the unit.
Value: **70** kg
